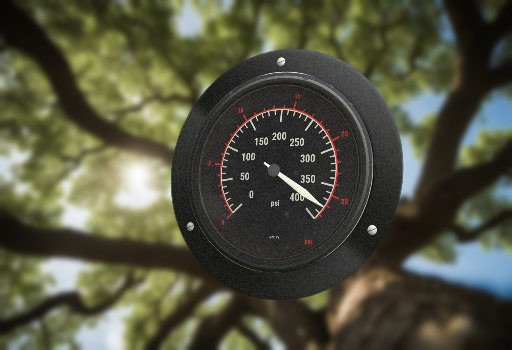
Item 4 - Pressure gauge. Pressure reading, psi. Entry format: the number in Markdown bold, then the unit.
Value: **380** psi
